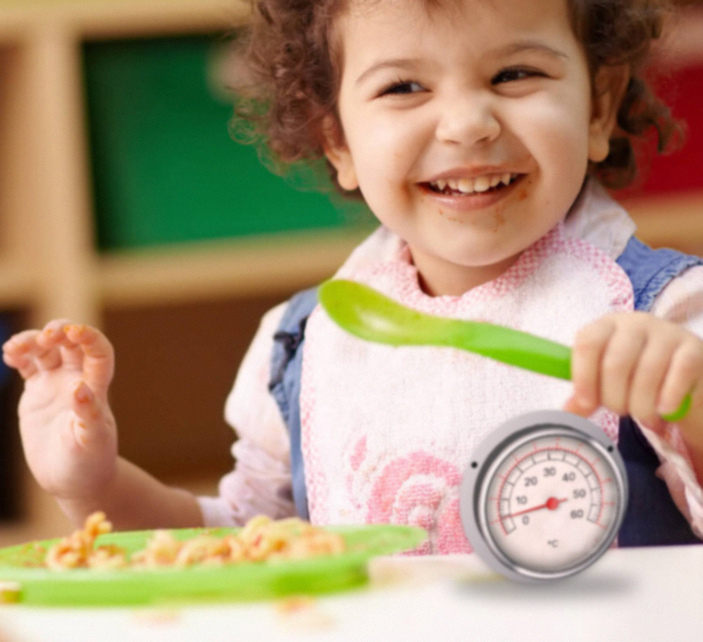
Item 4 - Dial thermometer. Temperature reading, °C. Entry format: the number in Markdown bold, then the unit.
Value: **5** °C
